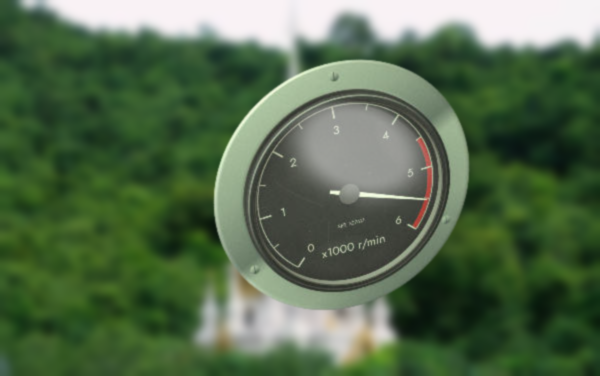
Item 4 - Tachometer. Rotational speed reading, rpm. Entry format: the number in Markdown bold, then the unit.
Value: **5500** rpm
